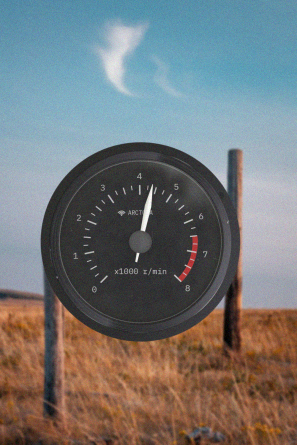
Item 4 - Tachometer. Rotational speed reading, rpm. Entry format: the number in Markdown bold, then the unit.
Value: **4375** rpm
